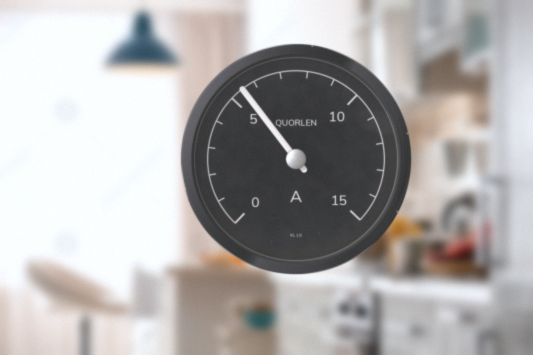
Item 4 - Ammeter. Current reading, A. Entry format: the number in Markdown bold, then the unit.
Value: **5.5** A
